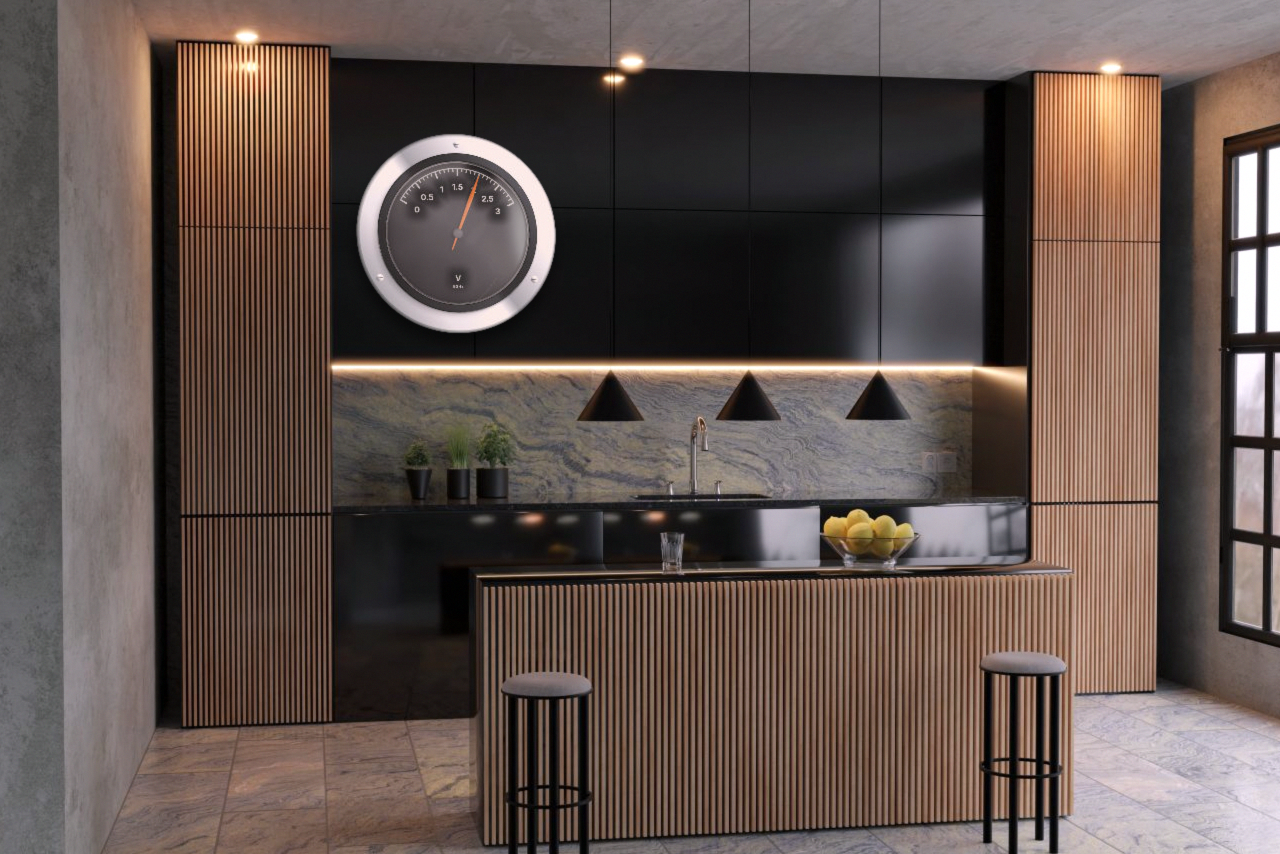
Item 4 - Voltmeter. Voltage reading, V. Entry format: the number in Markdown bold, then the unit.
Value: **2** V
